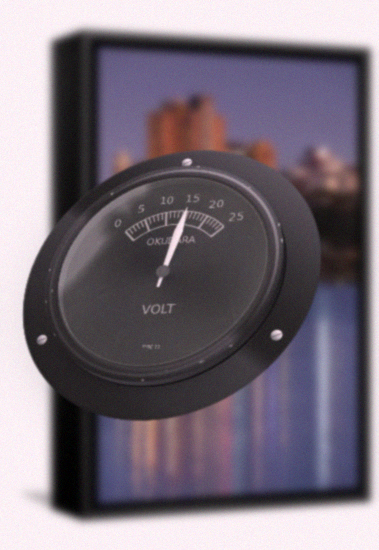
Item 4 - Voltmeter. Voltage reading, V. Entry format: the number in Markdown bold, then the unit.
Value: **15** V
